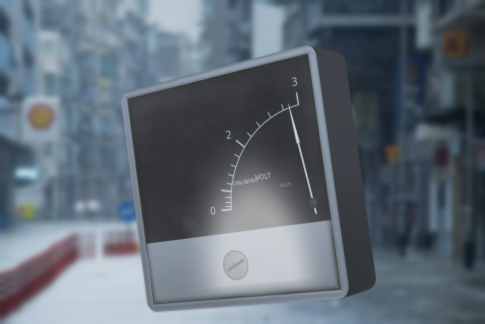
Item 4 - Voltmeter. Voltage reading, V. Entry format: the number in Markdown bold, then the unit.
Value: **2.9** V
